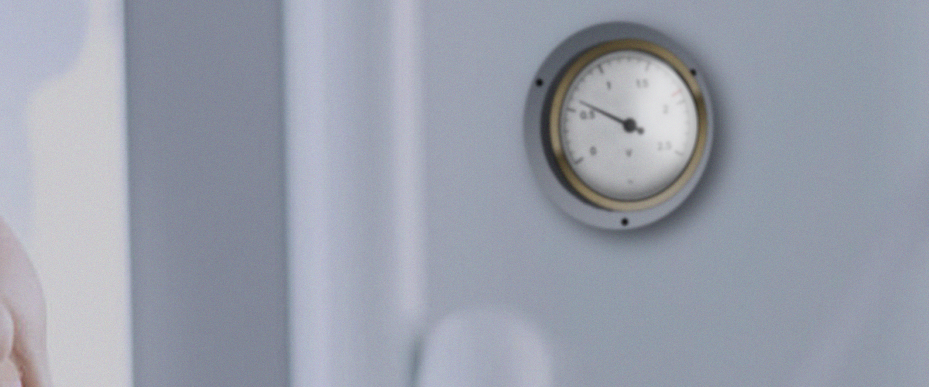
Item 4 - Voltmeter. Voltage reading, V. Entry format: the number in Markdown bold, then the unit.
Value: **0.6** V
